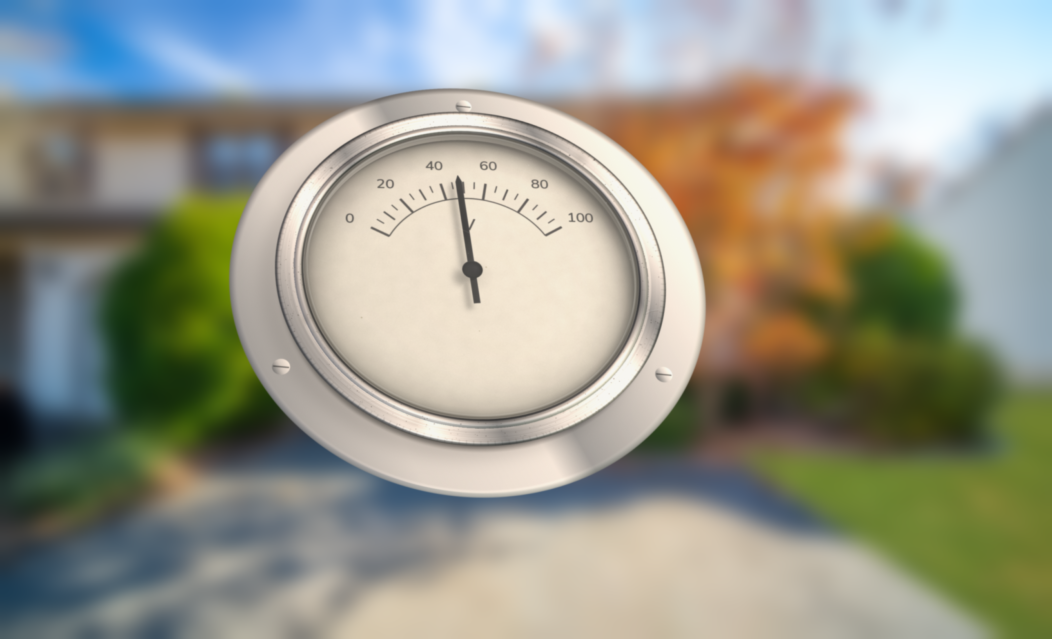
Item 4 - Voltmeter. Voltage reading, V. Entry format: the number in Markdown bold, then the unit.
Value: **47.5** V
